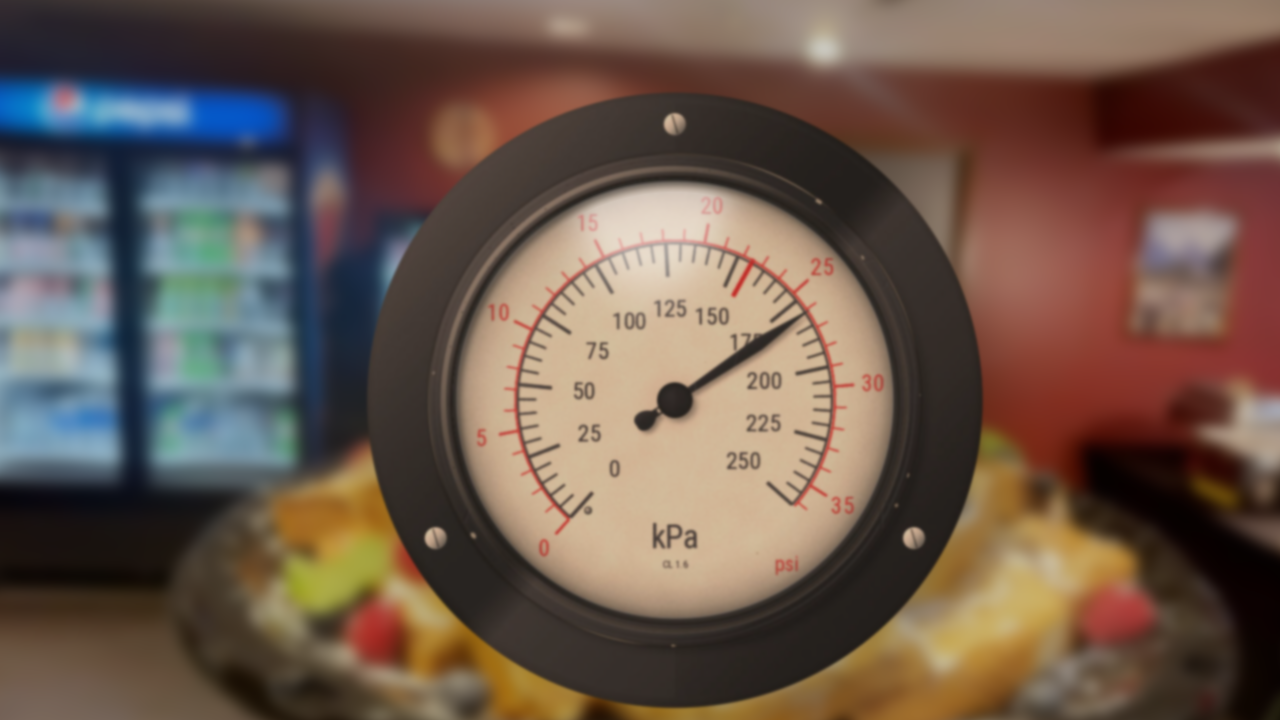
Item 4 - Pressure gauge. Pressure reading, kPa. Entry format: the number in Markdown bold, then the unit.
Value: **180** kPa
